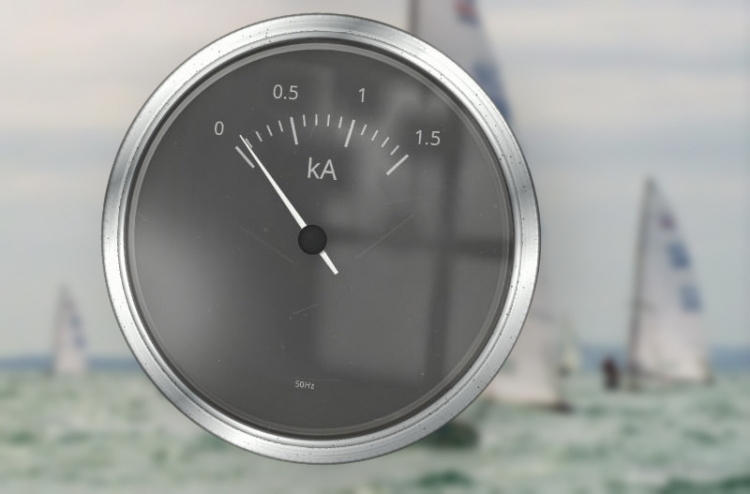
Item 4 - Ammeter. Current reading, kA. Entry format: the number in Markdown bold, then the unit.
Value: **0.1** kA
